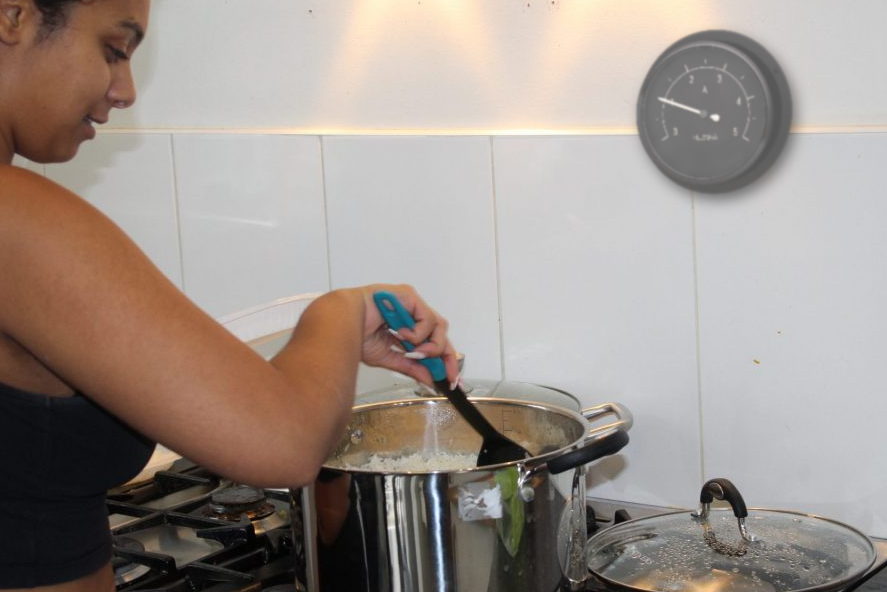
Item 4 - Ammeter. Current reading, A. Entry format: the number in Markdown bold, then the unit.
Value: **1** A
